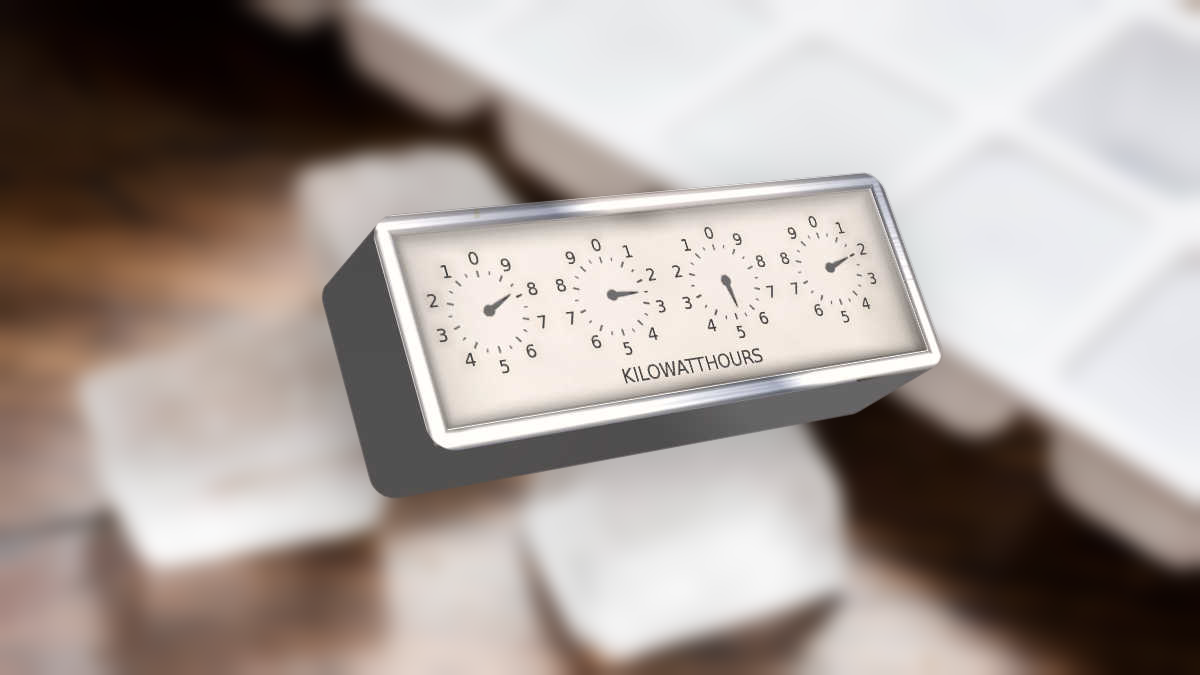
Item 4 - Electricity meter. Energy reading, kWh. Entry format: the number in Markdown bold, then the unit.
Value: **8252** kWh
